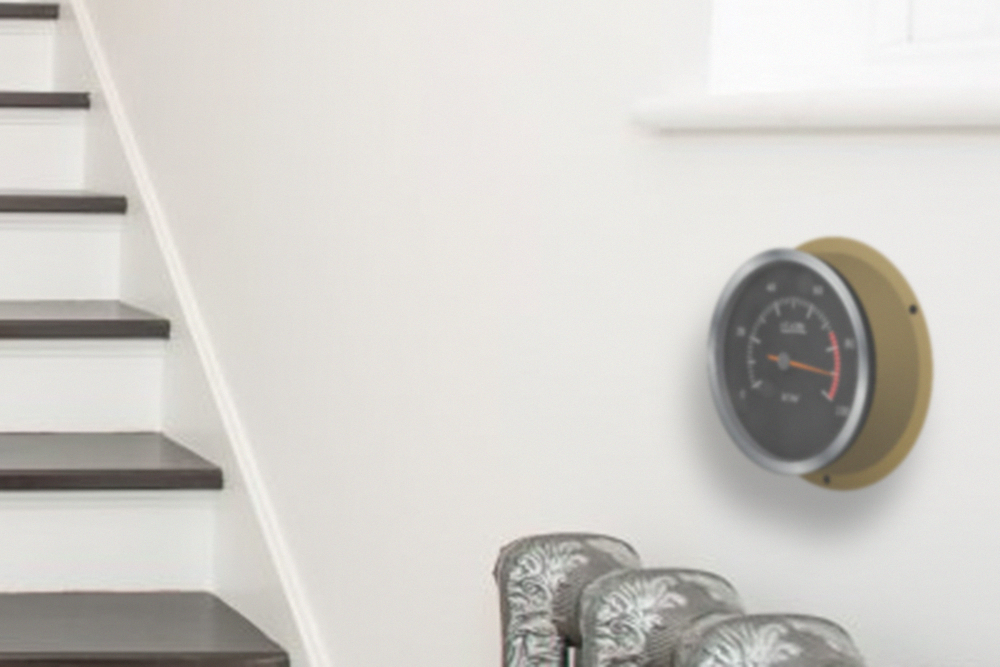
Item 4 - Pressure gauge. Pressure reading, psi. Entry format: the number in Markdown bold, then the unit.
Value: **90** psi
